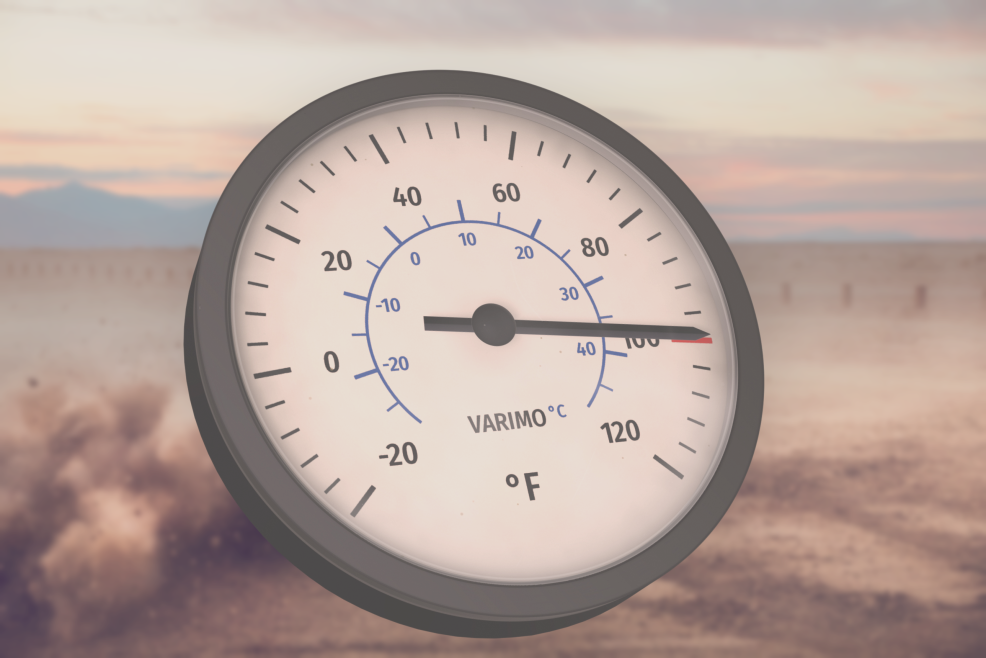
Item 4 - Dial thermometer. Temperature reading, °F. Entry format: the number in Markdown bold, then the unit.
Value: **100** °F
